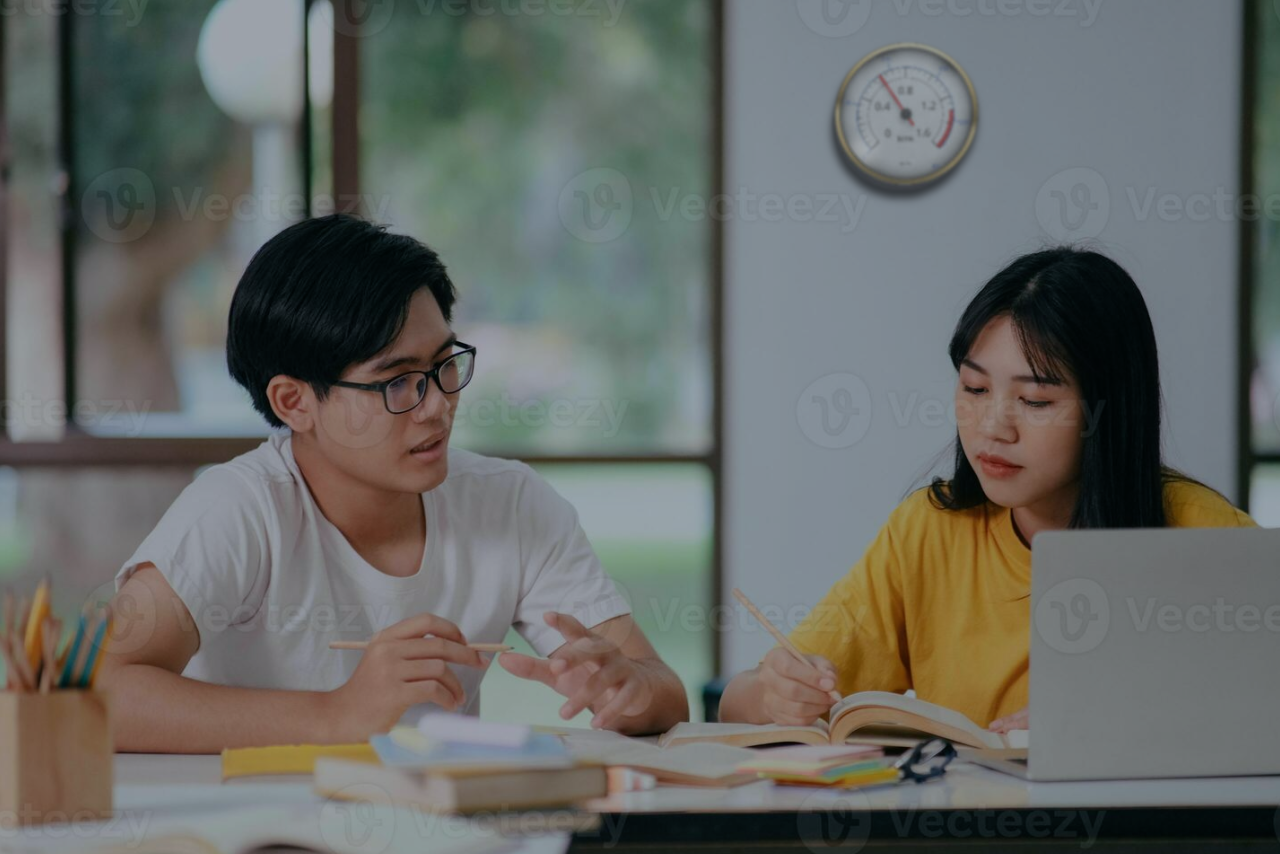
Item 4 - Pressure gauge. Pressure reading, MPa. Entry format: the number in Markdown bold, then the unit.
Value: **0.6** MPa
